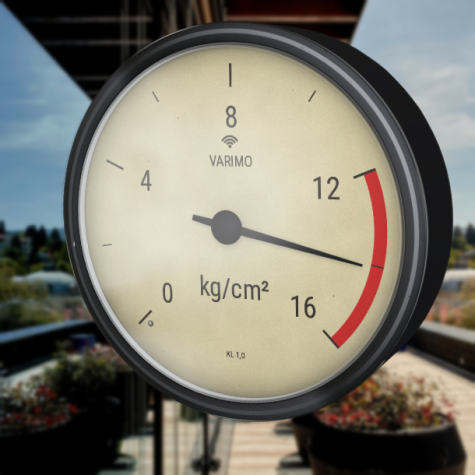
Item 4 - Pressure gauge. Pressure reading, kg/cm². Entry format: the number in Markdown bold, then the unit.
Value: **14** kg/cm²
